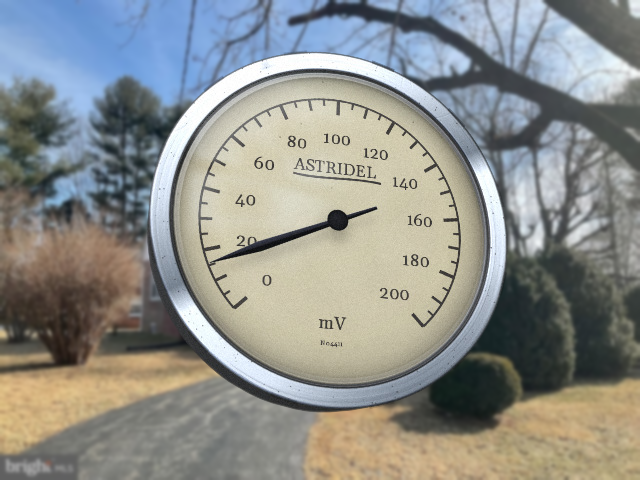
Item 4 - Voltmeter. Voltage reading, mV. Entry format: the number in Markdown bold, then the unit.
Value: **15** mV
